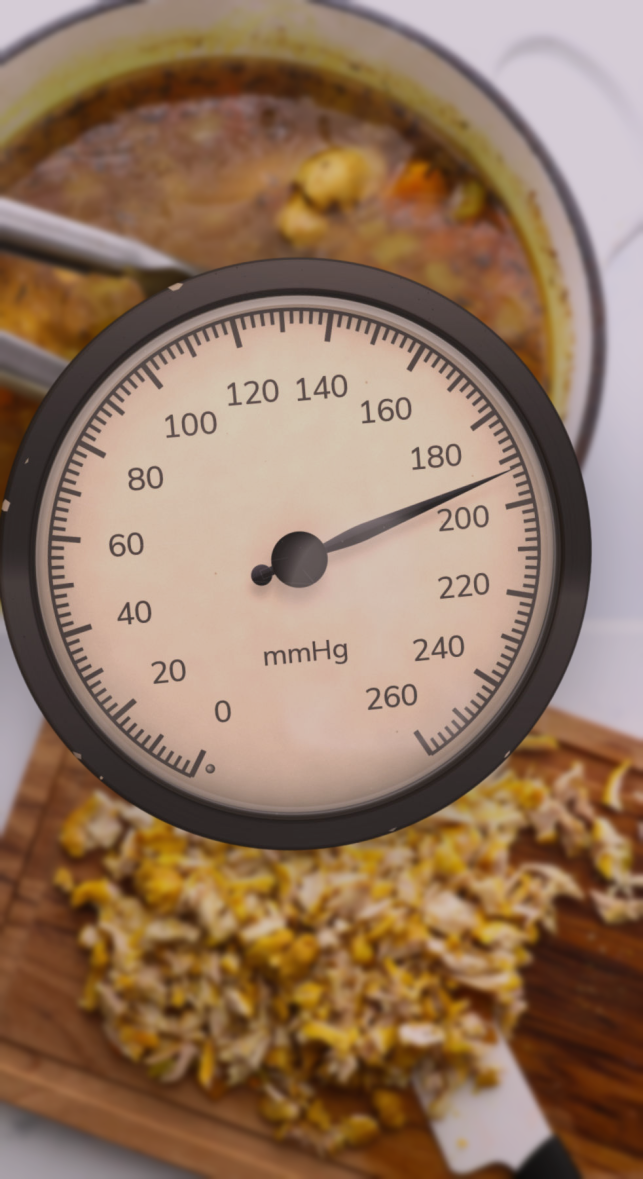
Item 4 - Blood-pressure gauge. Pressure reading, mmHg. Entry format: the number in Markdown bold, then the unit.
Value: **192** mmHg
